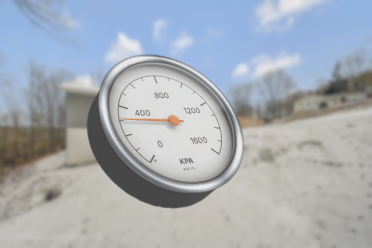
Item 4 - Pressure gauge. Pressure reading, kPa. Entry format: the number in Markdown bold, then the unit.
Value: **300** kPa
